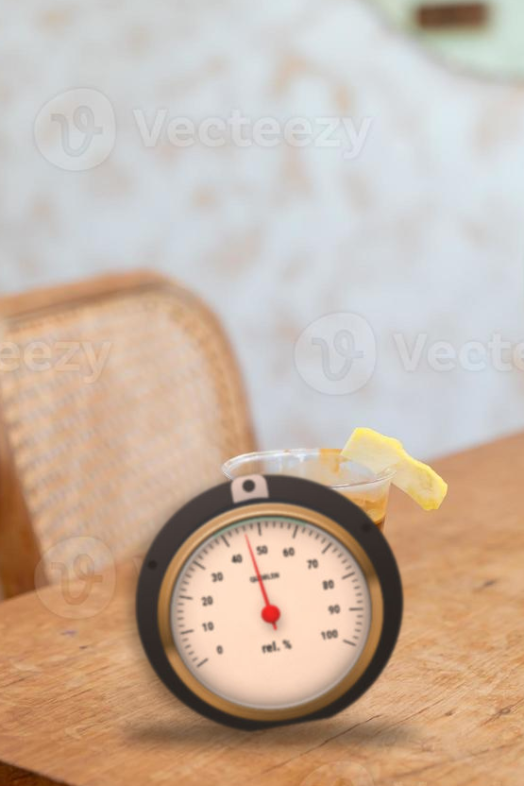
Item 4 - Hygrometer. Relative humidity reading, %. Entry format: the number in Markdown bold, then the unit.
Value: **46** %
